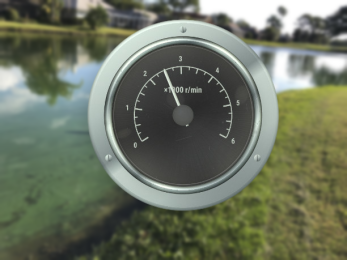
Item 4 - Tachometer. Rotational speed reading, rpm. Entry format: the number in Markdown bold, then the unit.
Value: **2500** rpm
